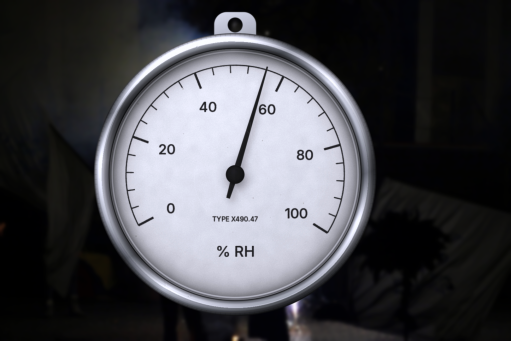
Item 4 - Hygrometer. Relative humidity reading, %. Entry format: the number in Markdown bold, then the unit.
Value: **56** %
